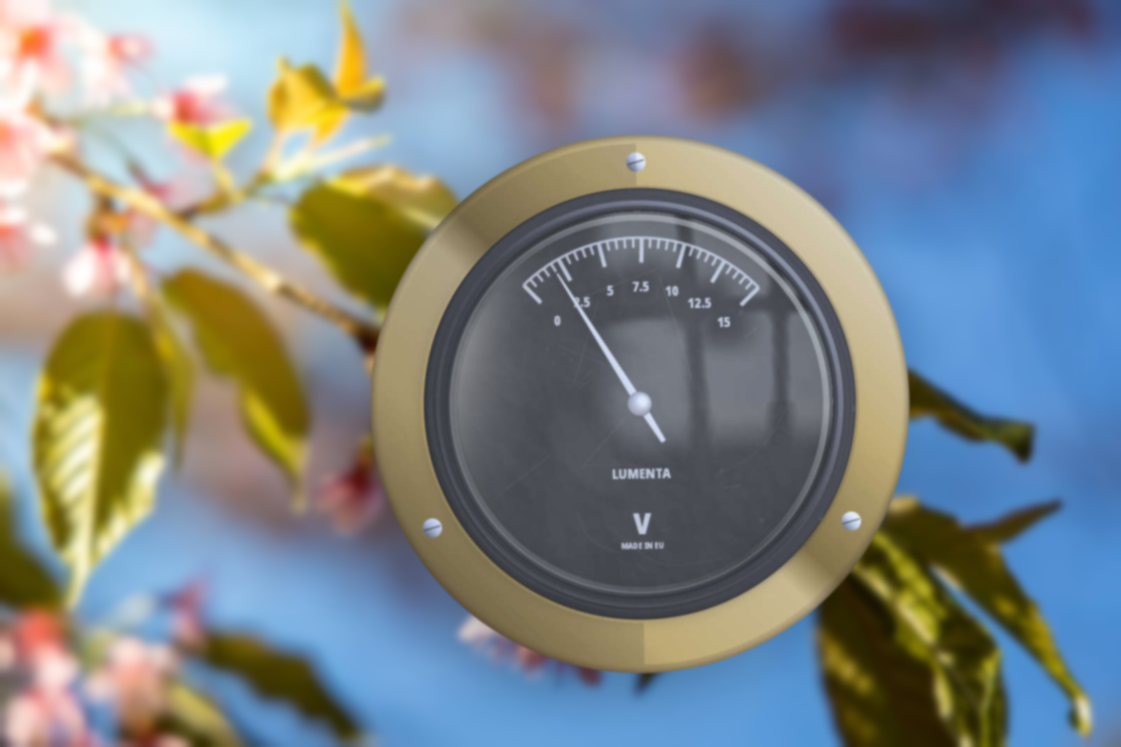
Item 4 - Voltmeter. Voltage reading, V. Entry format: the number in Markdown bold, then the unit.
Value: **2** V
